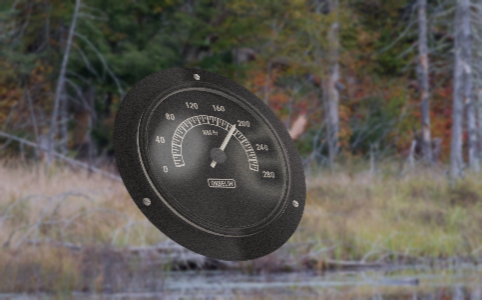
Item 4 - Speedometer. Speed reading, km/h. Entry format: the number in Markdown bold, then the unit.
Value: **190** km/h
